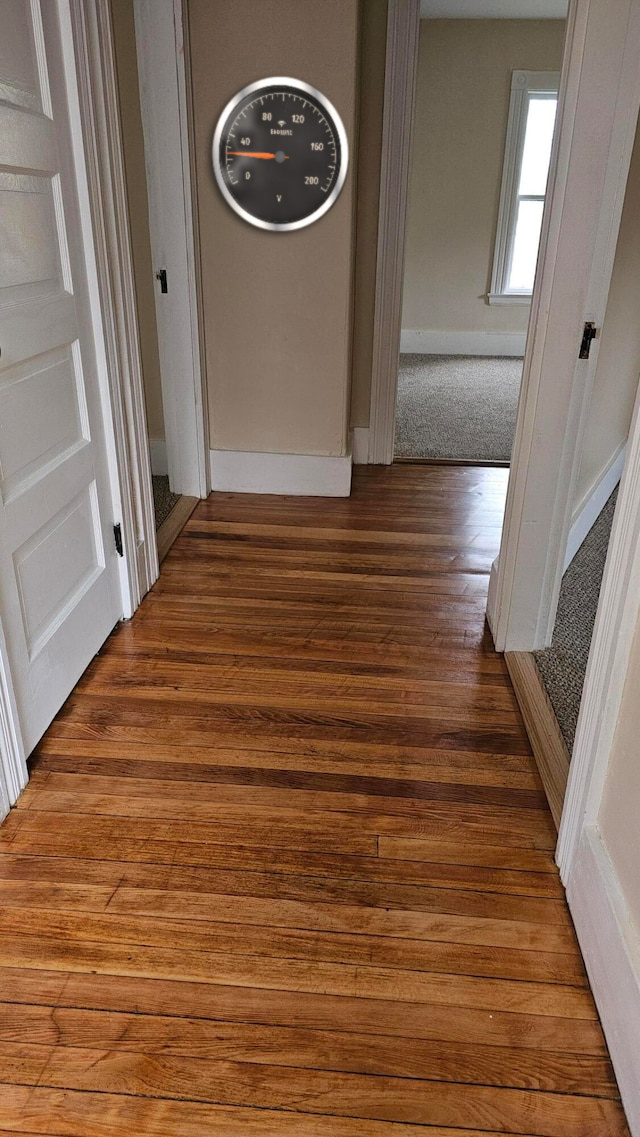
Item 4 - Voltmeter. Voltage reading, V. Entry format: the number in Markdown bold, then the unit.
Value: **25** V
